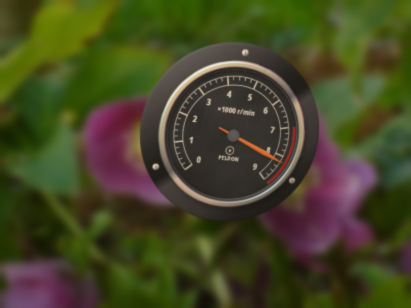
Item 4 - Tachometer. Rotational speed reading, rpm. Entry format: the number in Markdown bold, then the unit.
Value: **8200** rpm
